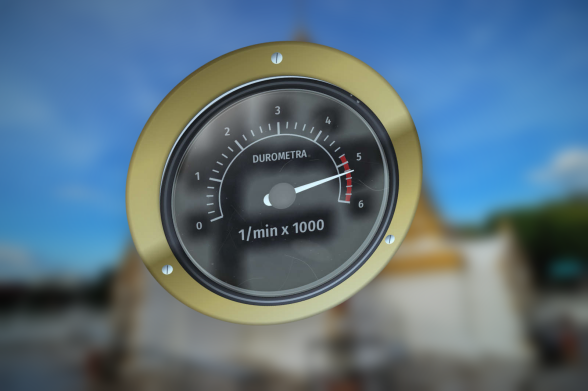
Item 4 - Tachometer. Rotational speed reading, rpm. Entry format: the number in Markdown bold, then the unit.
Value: **5200** rpm
